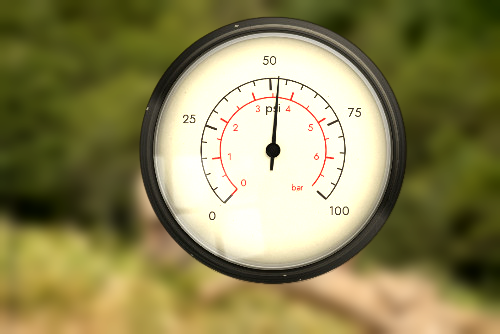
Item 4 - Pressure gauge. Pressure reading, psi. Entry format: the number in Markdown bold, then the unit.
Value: **52.5** psi
